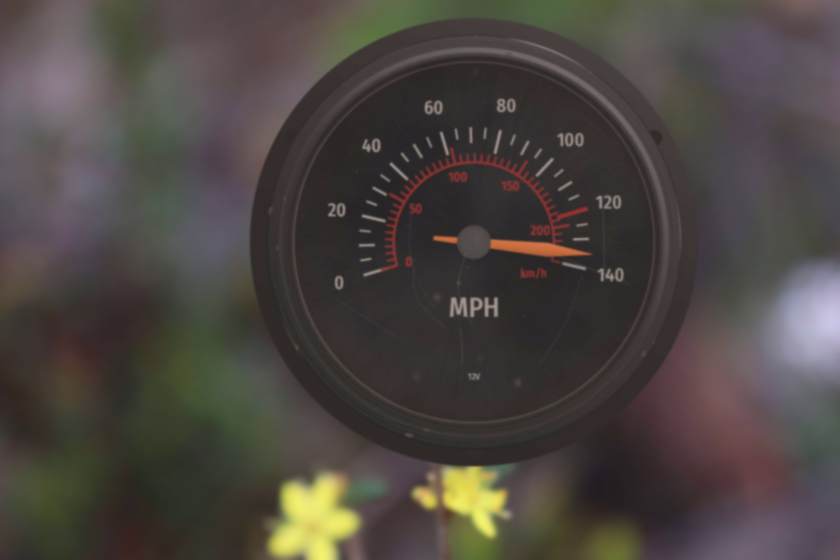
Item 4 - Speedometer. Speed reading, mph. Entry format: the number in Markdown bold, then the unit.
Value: **135** mph
